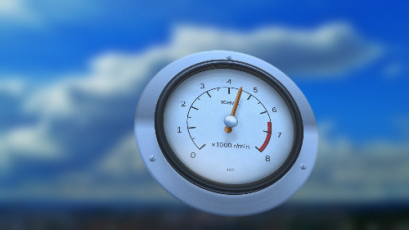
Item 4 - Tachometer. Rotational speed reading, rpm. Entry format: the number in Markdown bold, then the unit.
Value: **4500** rpm
